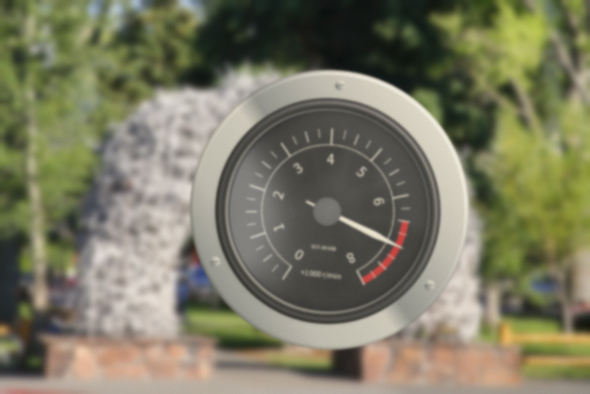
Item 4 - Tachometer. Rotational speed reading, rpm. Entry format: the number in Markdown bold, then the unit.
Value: **7000** rpm
